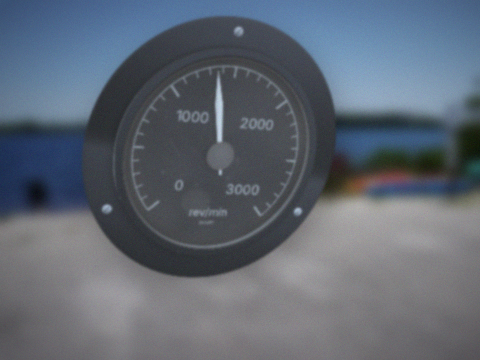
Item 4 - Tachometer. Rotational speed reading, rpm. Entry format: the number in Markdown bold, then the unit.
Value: **1350** rpm
